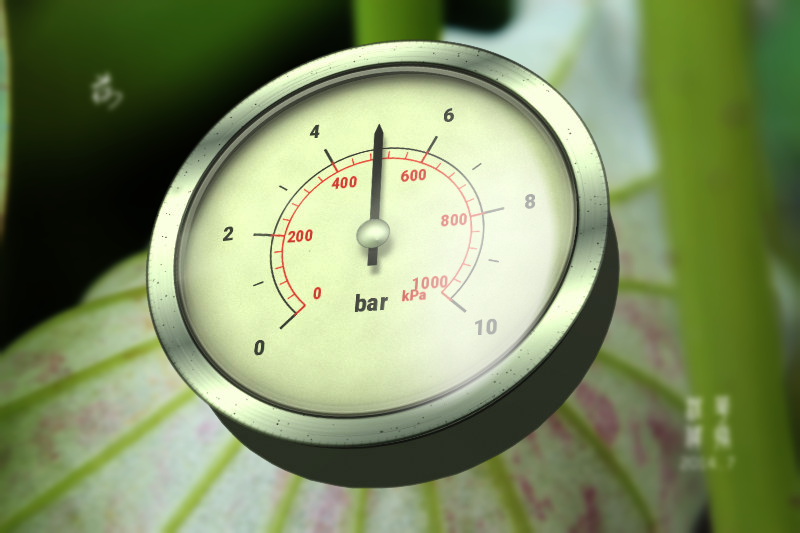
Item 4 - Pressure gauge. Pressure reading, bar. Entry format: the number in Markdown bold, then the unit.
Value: **5** bar
